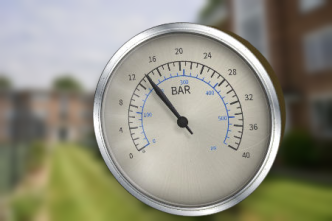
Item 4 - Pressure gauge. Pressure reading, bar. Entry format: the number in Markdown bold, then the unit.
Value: **14** bar
